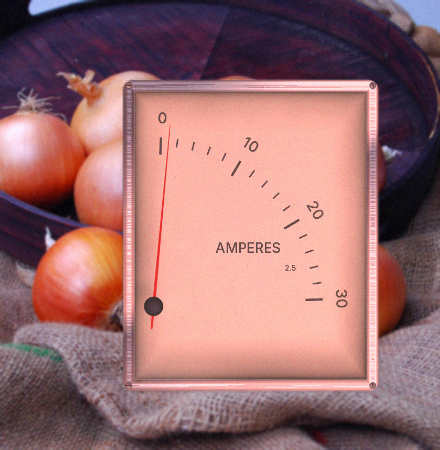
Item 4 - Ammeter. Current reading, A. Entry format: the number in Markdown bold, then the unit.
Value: **1** A
